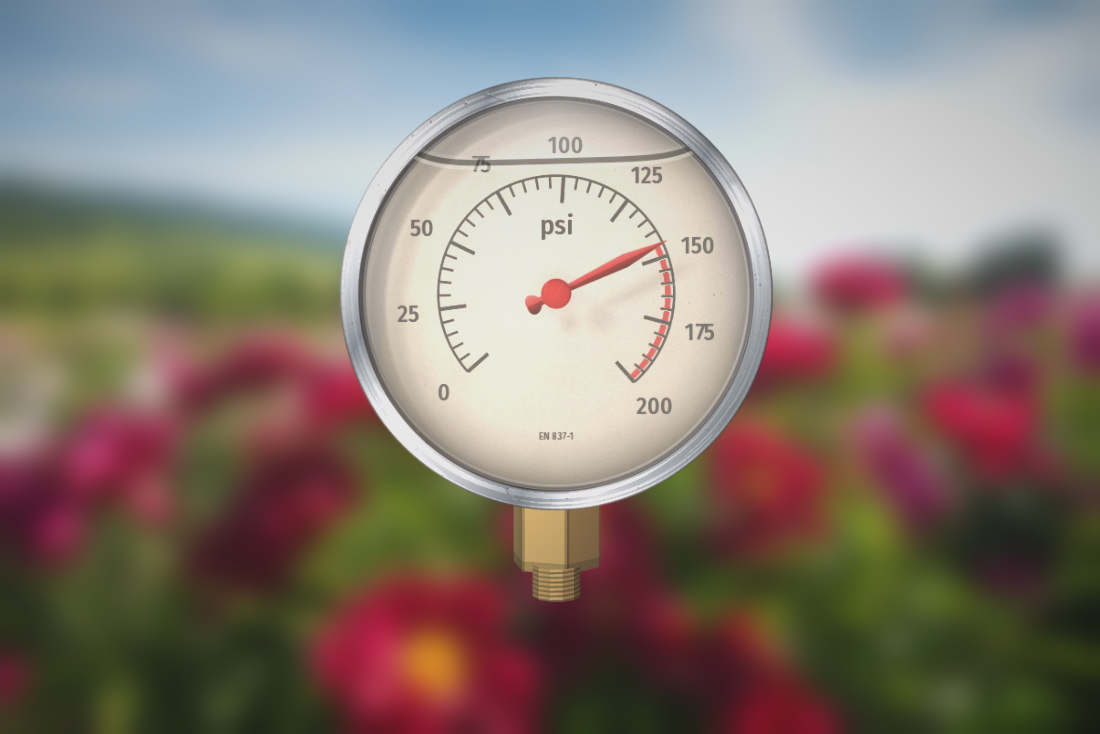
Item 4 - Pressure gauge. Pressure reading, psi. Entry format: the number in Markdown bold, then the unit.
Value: **145** psi
